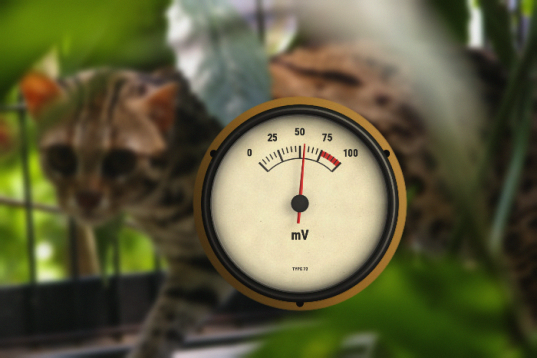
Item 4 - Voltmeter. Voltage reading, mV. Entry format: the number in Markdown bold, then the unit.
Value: **55** mV
